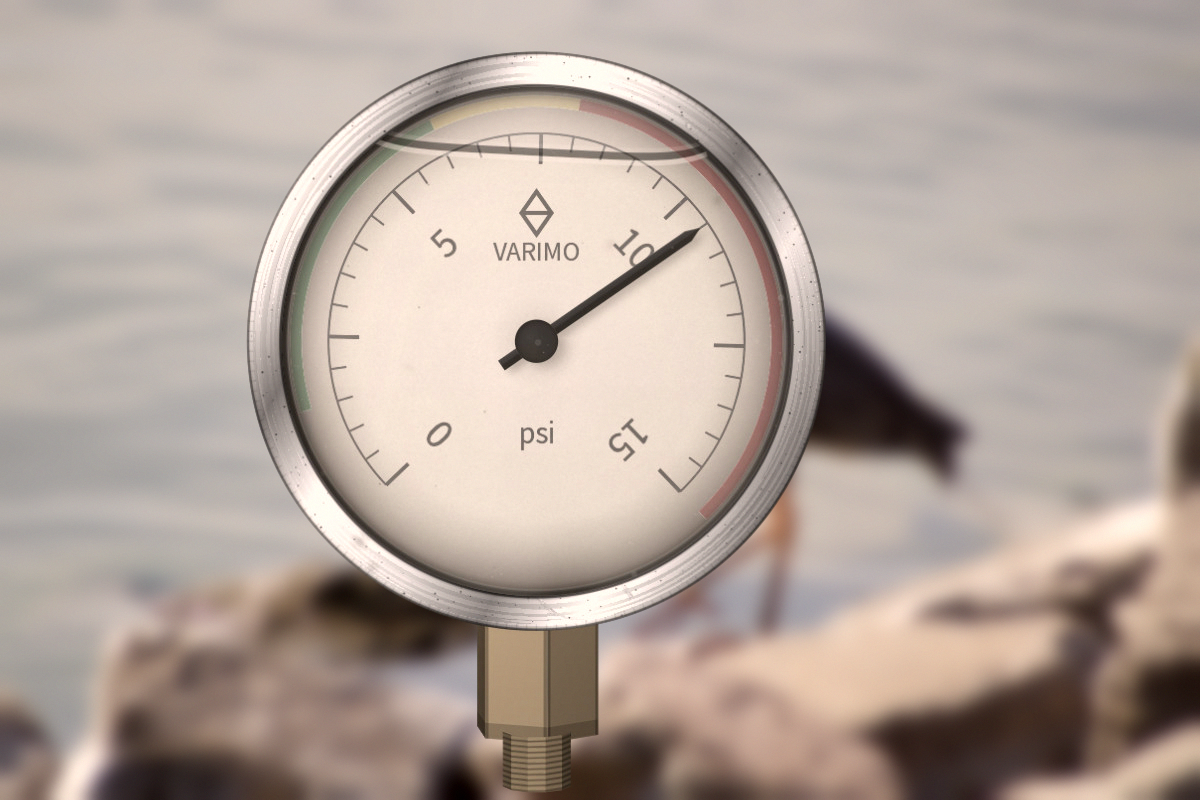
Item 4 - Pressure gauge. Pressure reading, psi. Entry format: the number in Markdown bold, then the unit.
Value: **10.5** psi
